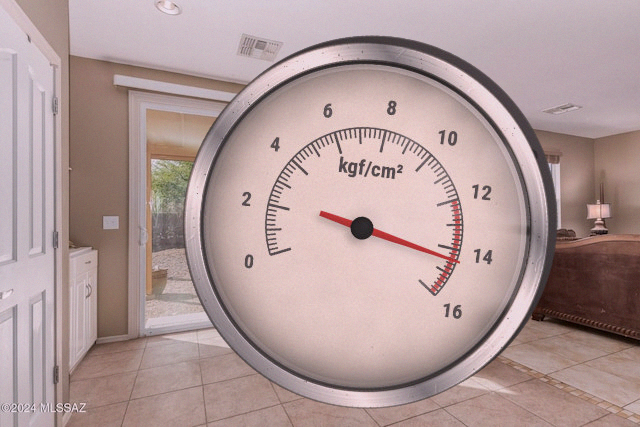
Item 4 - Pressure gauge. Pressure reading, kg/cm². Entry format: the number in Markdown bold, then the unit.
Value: **14.4** kg/cm²
